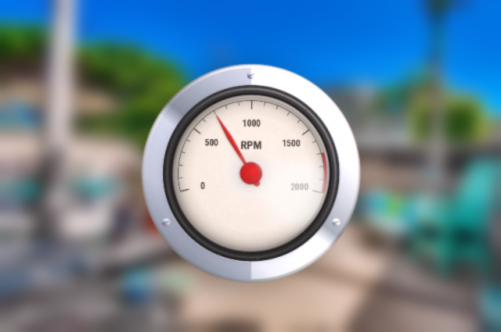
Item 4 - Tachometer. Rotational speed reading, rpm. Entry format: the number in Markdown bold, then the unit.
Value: **700** rpm
